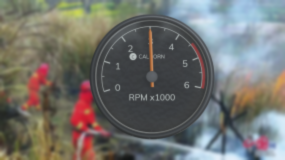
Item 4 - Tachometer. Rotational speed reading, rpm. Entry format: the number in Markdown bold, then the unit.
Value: **3000** rpm
